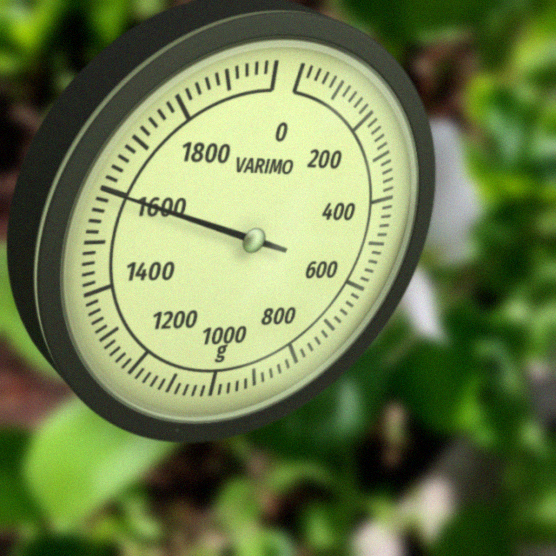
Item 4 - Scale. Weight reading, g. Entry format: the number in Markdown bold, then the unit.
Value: **1600** g
